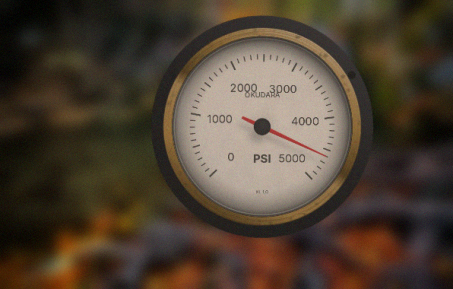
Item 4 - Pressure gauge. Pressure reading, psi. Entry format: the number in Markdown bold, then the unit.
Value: **4600** psi
